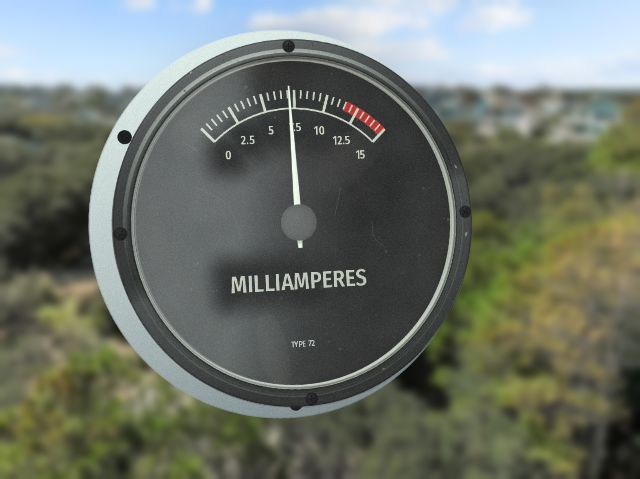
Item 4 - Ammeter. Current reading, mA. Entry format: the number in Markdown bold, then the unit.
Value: **7** mA
